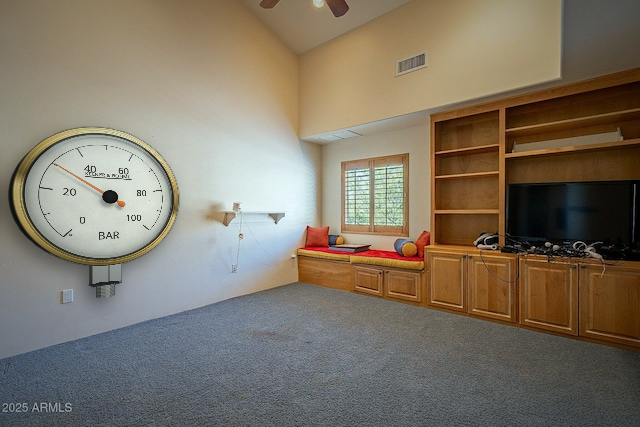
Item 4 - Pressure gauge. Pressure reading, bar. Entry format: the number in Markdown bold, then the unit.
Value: **30** bar
